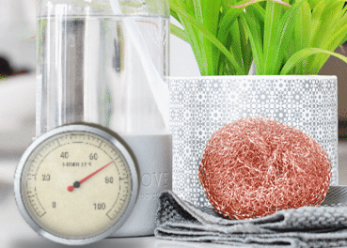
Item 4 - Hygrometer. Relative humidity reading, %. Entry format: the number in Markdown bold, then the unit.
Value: **70** %
